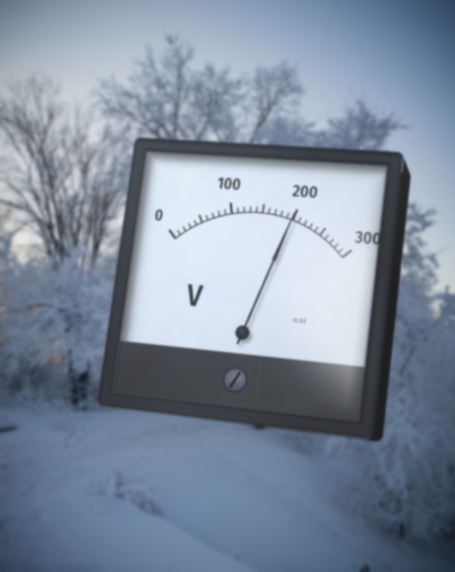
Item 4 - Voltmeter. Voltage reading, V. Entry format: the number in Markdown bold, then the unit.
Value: **200** V
